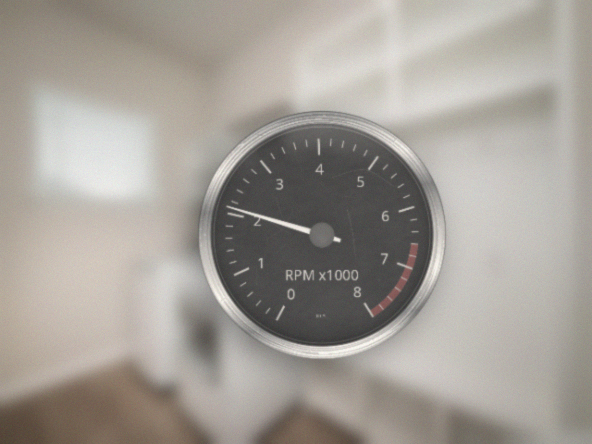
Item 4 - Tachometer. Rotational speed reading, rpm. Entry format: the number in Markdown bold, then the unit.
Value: **2100** rpm
